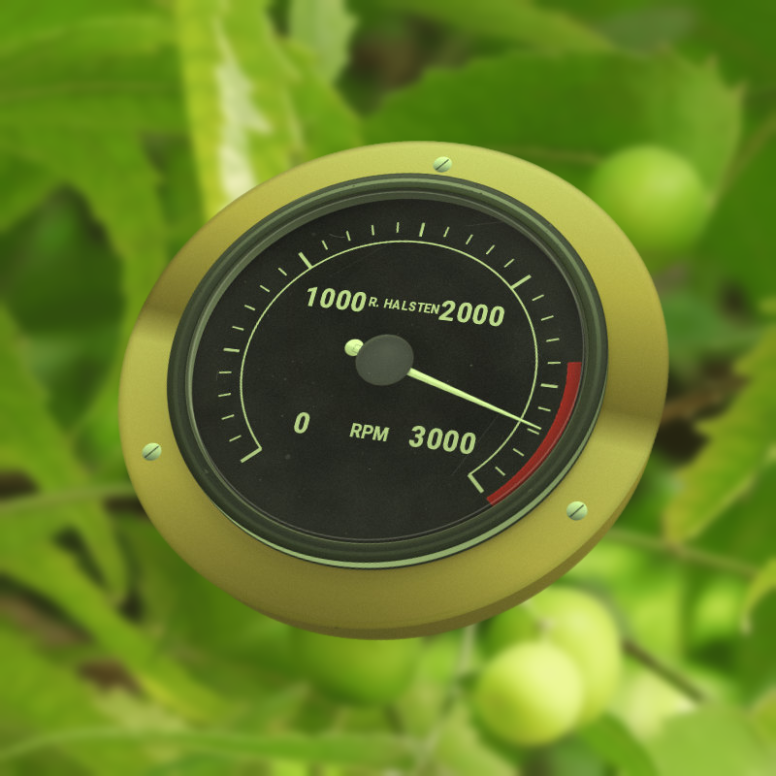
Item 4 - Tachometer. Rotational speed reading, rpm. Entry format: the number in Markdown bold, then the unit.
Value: **2700** rpm
